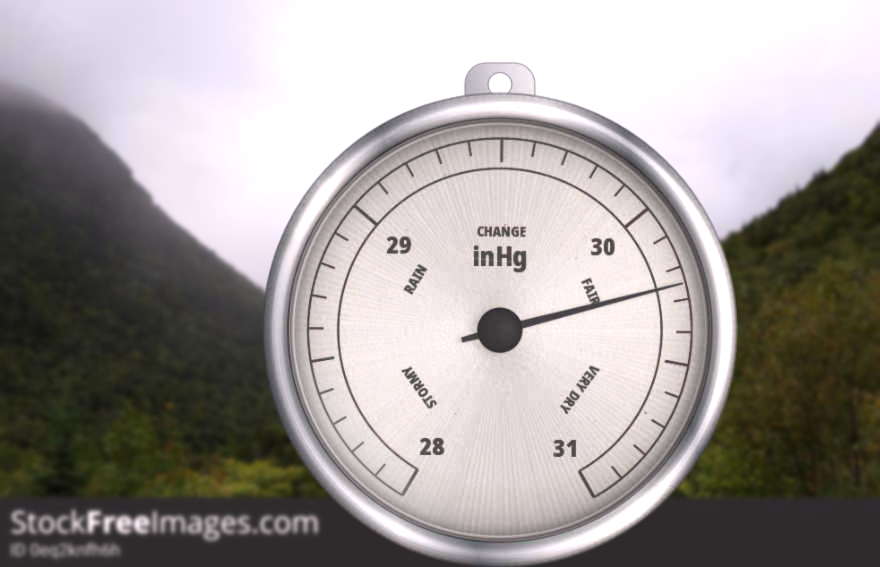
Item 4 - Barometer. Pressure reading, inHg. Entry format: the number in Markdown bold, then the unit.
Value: **30.25** inHg
